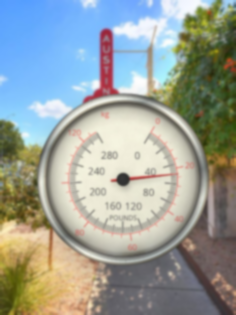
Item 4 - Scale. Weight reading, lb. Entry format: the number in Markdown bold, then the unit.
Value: **50** lb
